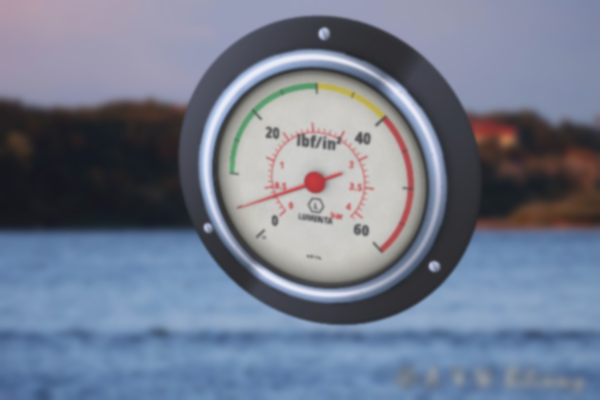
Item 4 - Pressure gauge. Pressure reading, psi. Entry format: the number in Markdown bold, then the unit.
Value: **5** psi
